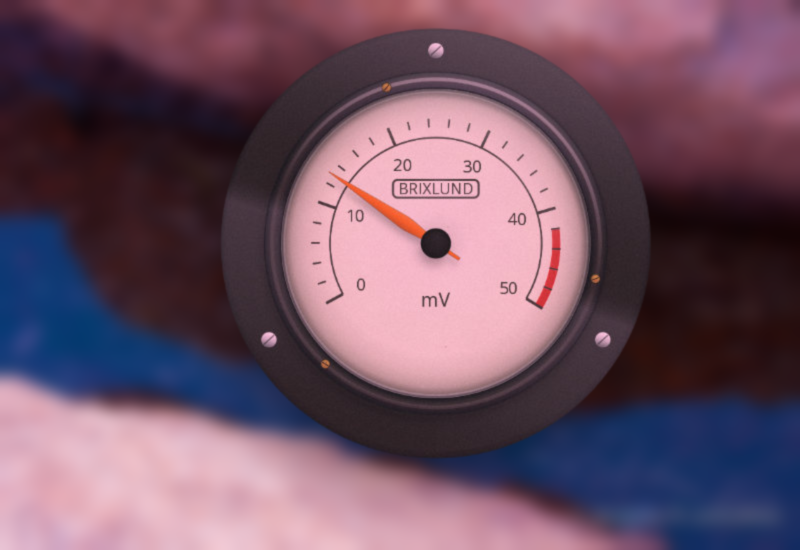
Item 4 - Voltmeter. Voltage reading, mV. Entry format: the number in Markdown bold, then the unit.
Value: **13** mV
